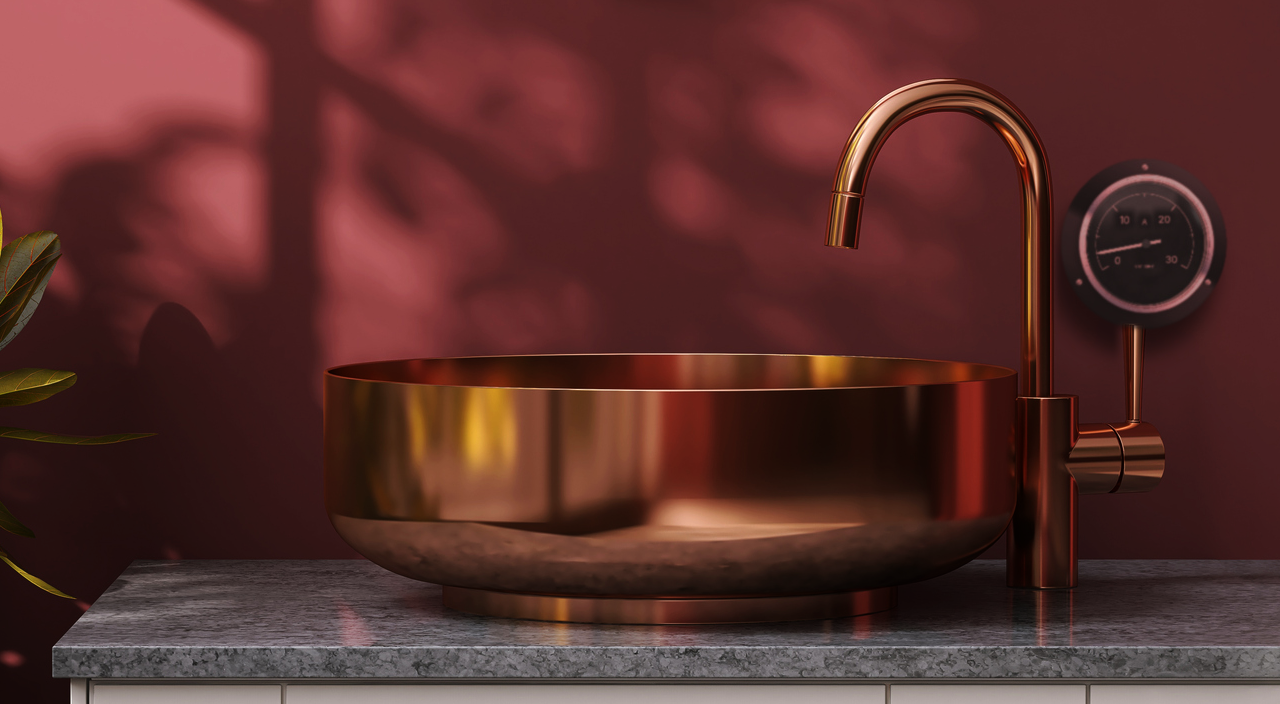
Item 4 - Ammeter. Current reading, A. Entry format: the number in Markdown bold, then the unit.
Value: **2.5** A
